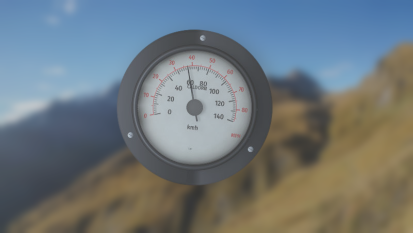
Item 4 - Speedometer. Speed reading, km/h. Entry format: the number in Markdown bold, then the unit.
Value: **60** km/h
